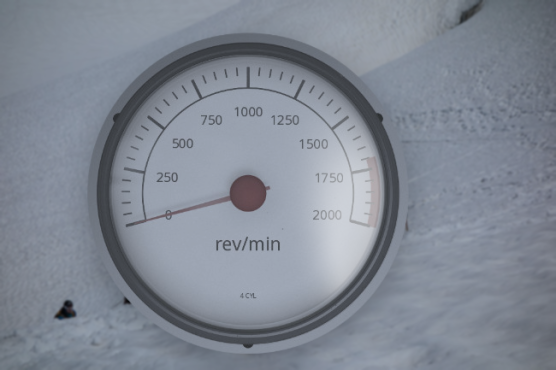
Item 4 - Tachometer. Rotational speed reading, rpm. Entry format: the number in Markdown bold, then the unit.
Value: **0** rpm
